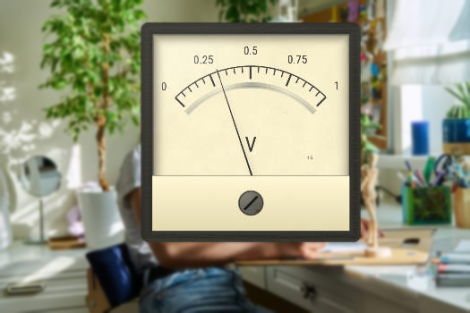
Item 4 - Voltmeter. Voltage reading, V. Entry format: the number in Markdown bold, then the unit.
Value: **0.3** V
